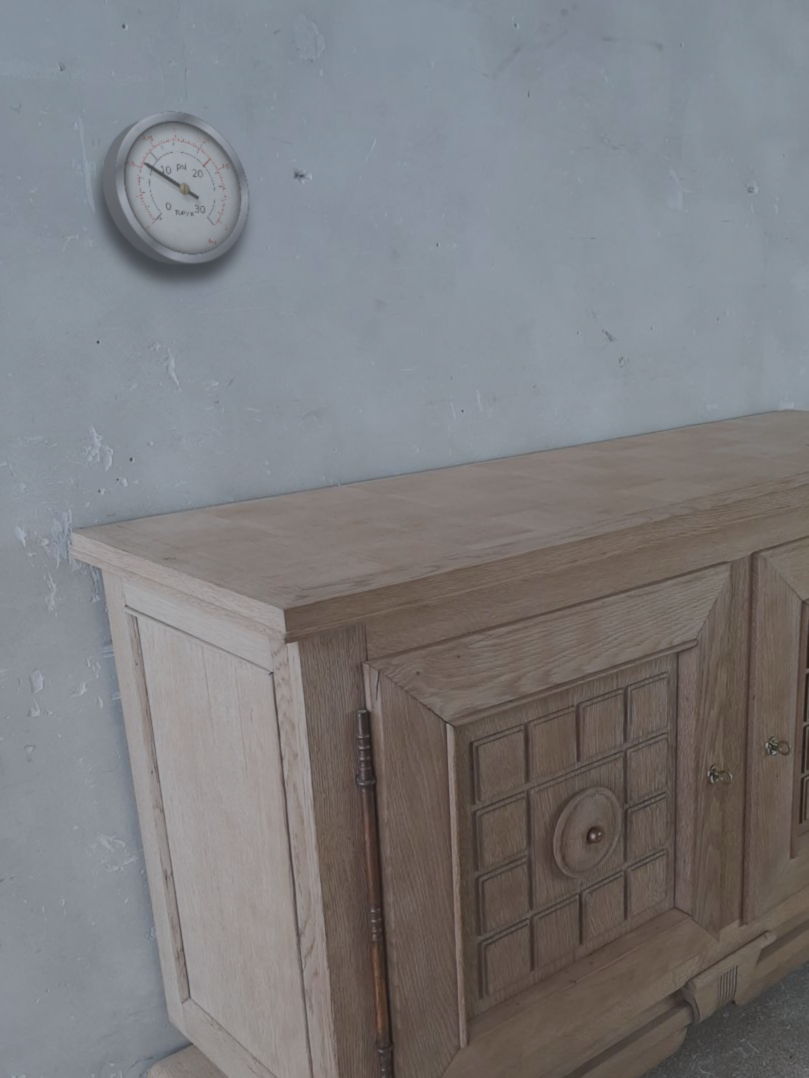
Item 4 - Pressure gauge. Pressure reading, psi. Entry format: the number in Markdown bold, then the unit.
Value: **8** psi
